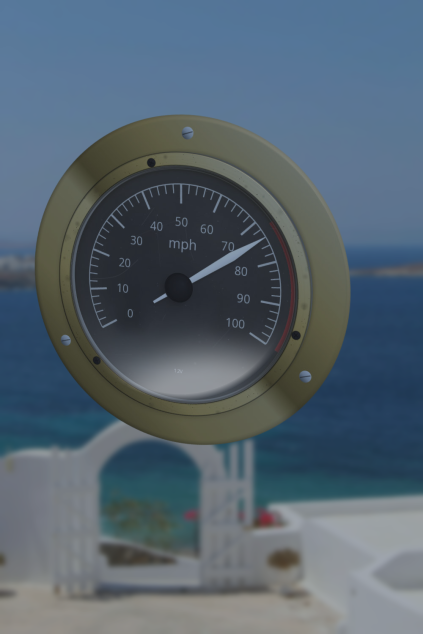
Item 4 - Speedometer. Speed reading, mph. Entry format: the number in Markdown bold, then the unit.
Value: **74** mph
